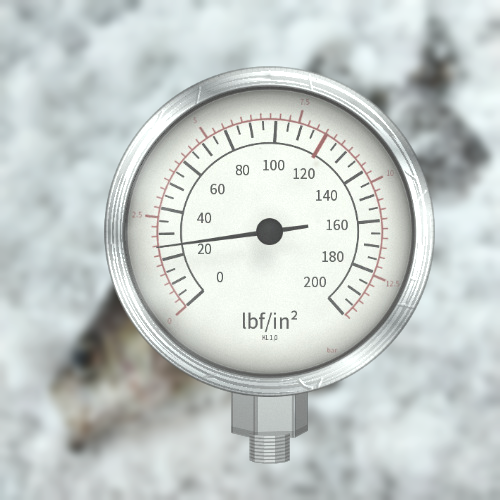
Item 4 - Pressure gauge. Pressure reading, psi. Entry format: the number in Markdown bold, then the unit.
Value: **25** psi
